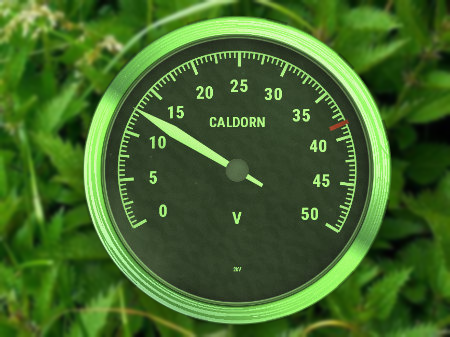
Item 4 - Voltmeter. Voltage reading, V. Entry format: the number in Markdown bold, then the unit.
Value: **12.5** V
